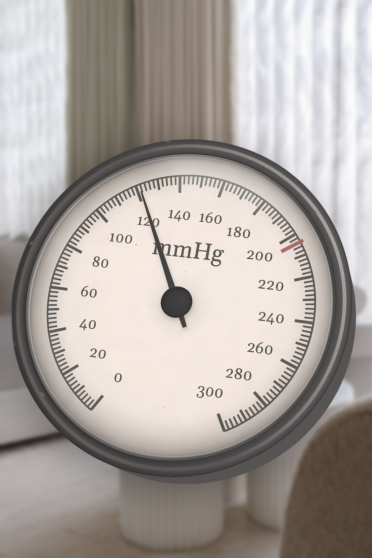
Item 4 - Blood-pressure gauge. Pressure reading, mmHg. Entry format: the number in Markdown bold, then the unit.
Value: **122** mmHg
